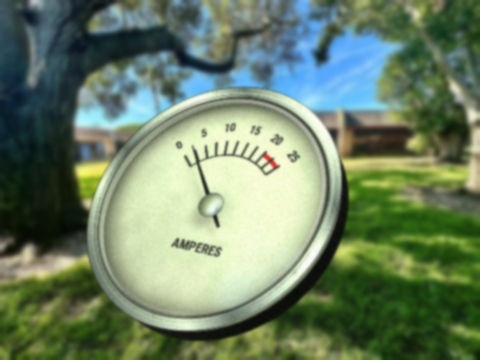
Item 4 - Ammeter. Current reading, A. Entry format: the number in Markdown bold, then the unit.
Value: **2.5** A
